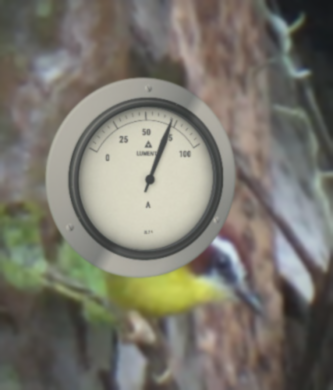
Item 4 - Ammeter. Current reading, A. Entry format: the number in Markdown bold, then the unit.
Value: **70** A
